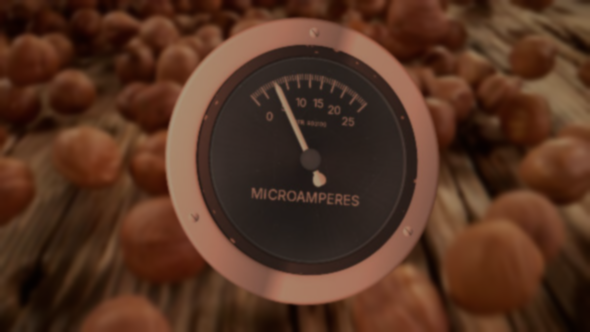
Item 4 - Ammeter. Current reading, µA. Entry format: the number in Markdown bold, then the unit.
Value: **5** µA
